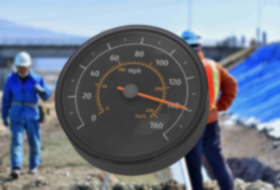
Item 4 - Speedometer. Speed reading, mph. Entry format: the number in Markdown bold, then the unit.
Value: **140** mph
